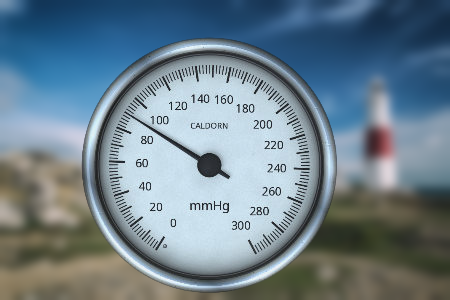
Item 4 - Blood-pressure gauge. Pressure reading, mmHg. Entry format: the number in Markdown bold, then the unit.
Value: **90** mmHg
